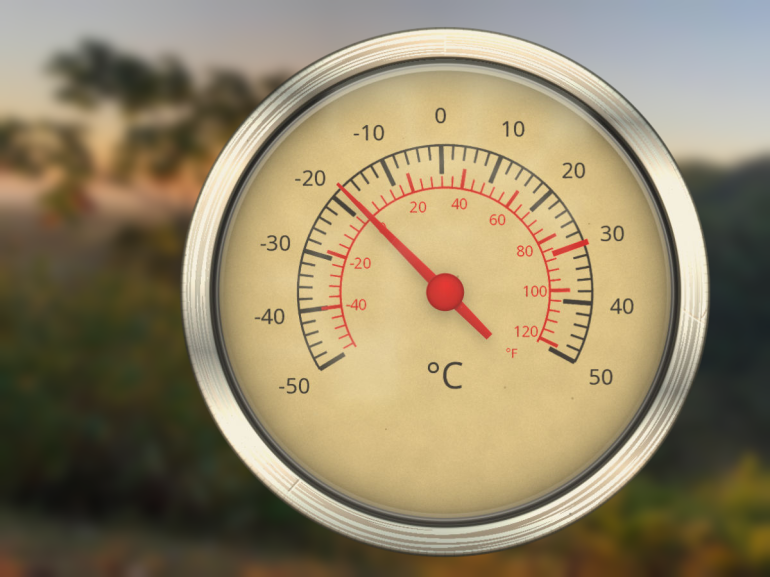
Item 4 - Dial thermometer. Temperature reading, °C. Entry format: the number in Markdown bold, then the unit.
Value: **-18** °C
